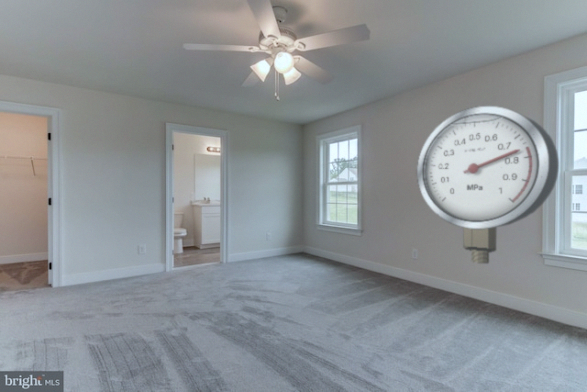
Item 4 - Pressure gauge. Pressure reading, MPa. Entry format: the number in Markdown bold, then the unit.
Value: **0.76** MPa
